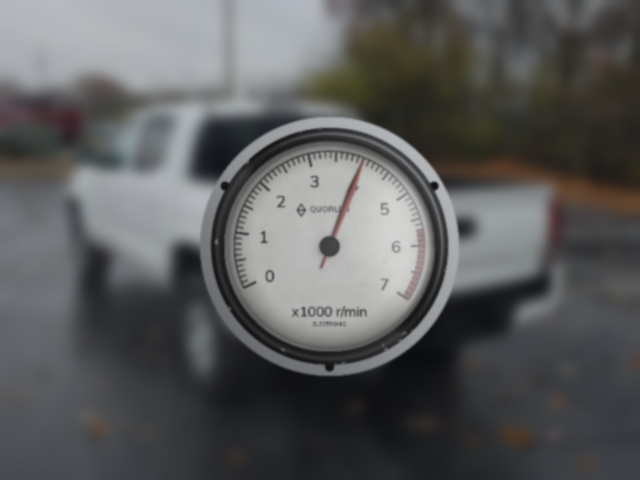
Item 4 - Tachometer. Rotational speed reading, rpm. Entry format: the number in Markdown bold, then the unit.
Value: **4000** rpm
